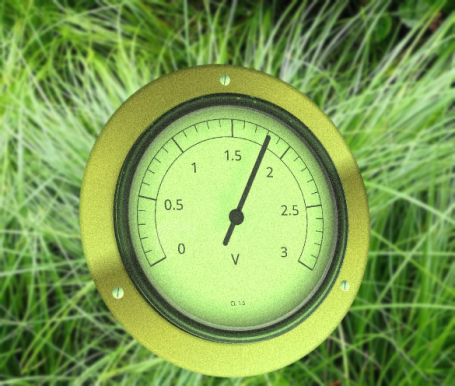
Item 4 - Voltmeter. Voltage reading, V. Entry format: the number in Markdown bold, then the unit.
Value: **1.8** V
